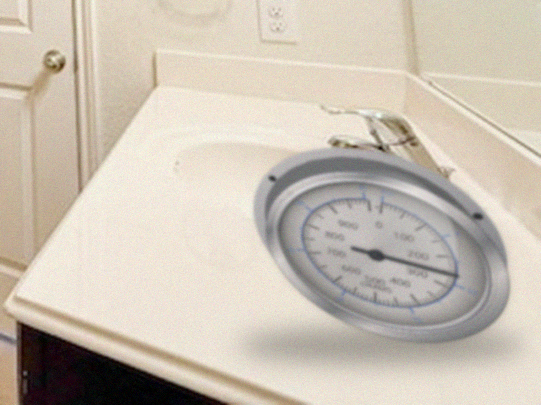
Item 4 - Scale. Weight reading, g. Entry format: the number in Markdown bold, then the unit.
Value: **250** g
